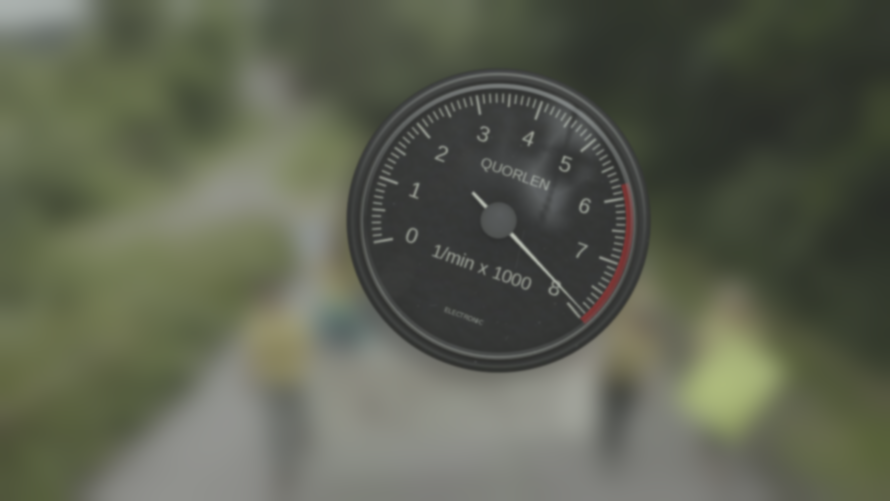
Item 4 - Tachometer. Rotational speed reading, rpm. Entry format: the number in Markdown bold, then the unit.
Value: **7900** rpm
